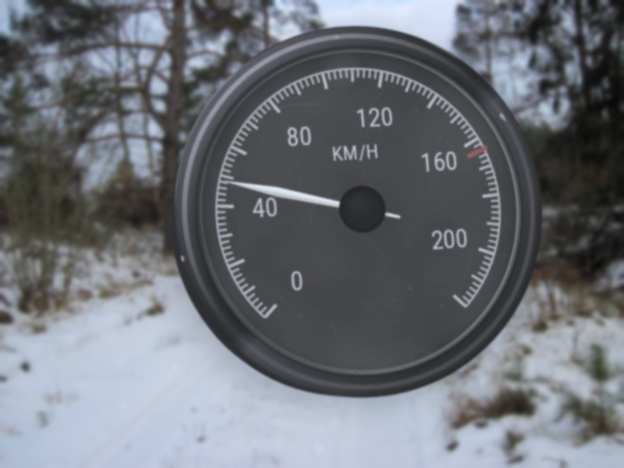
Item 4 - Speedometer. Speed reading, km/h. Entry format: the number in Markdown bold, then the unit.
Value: **48** km/h
